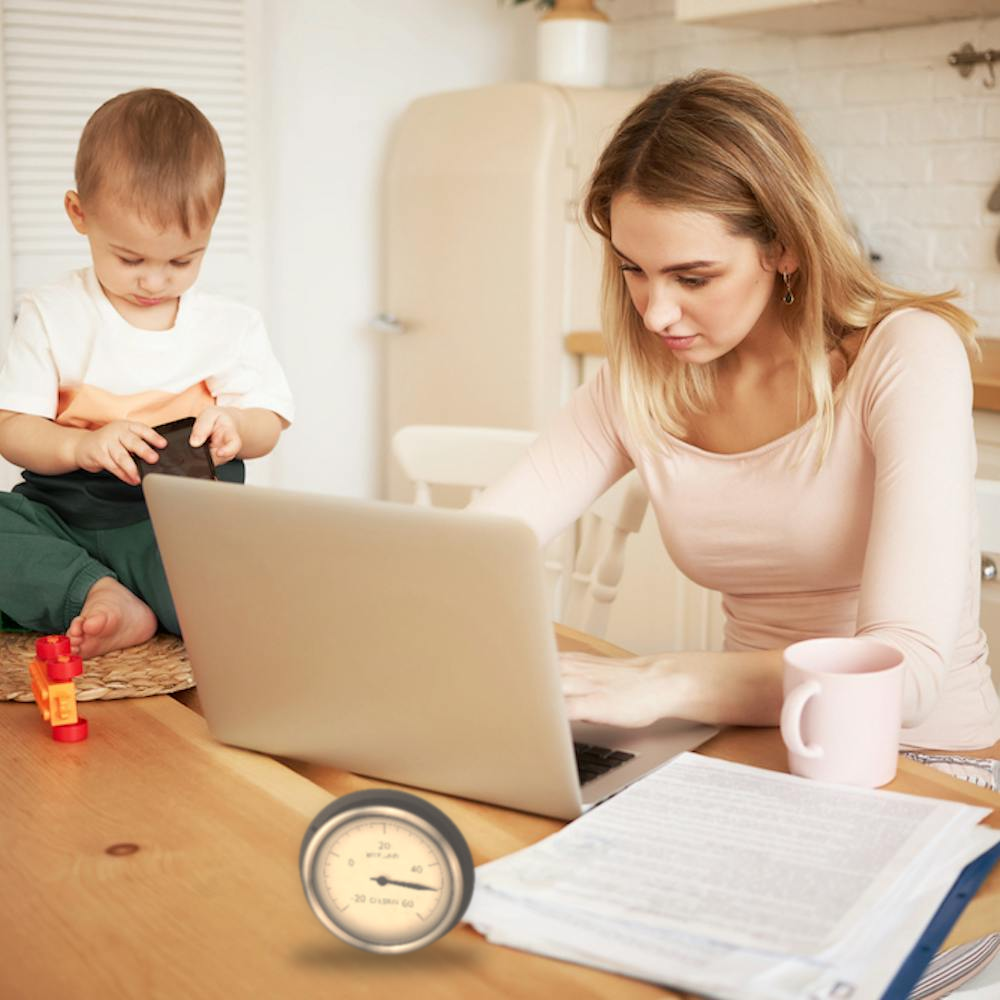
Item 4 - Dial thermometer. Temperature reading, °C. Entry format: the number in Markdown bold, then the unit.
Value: **48** °C
